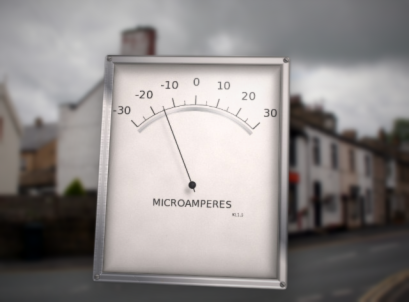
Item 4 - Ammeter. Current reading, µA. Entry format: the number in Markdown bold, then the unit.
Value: **-15** µA
